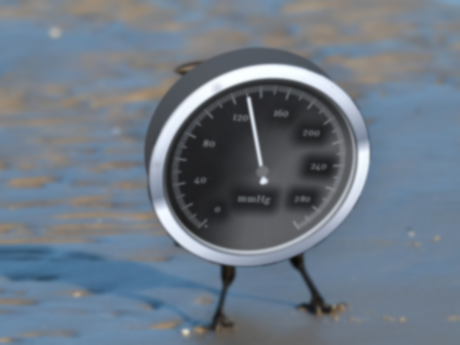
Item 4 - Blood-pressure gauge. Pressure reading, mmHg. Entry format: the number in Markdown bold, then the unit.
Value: **130** mmHg
